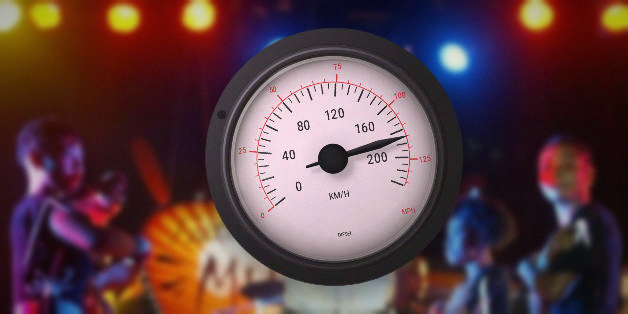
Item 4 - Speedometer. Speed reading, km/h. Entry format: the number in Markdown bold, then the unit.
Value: **185** km/h
